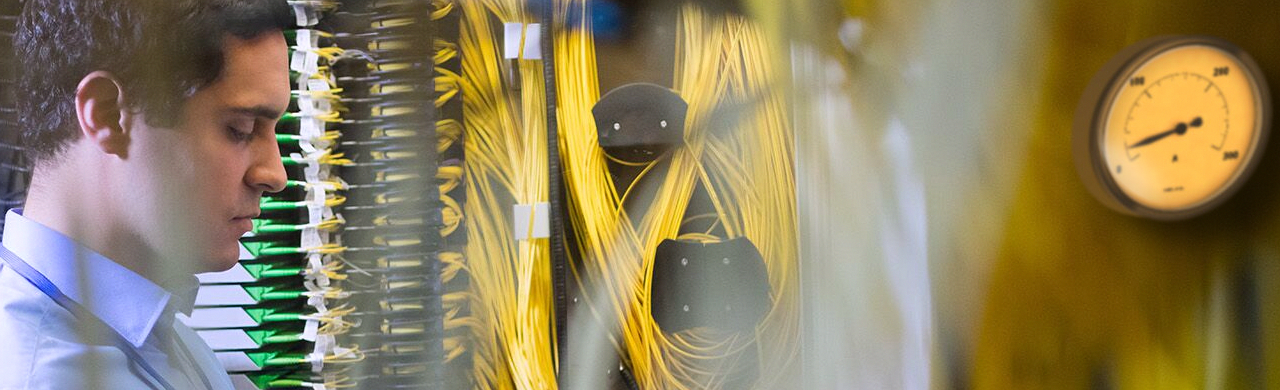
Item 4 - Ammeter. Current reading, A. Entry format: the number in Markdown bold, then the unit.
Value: **20** A
